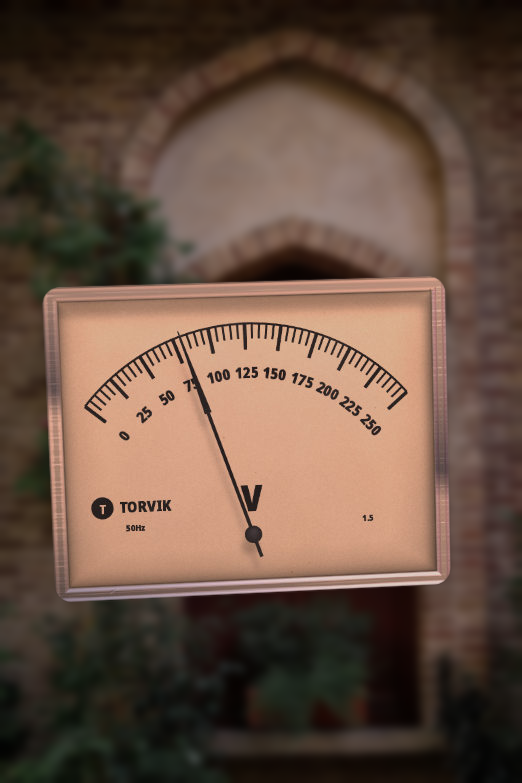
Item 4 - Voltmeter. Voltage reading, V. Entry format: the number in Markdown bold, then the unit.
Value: **80** V
